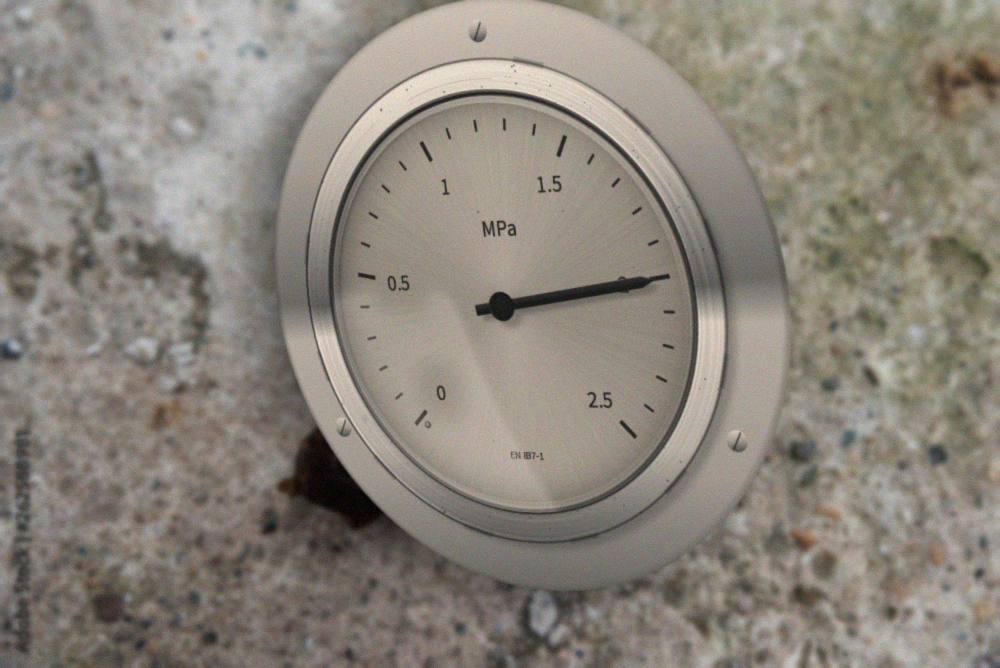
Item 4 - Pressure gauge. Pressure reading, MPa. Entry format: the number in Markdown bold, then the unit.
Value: **2** MPa
